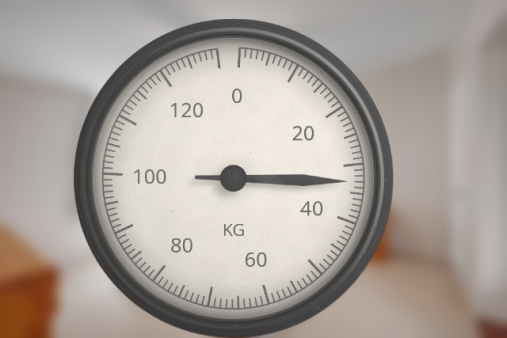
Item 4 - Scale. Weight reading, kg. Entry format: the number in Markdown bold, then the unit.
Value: **33** kg
